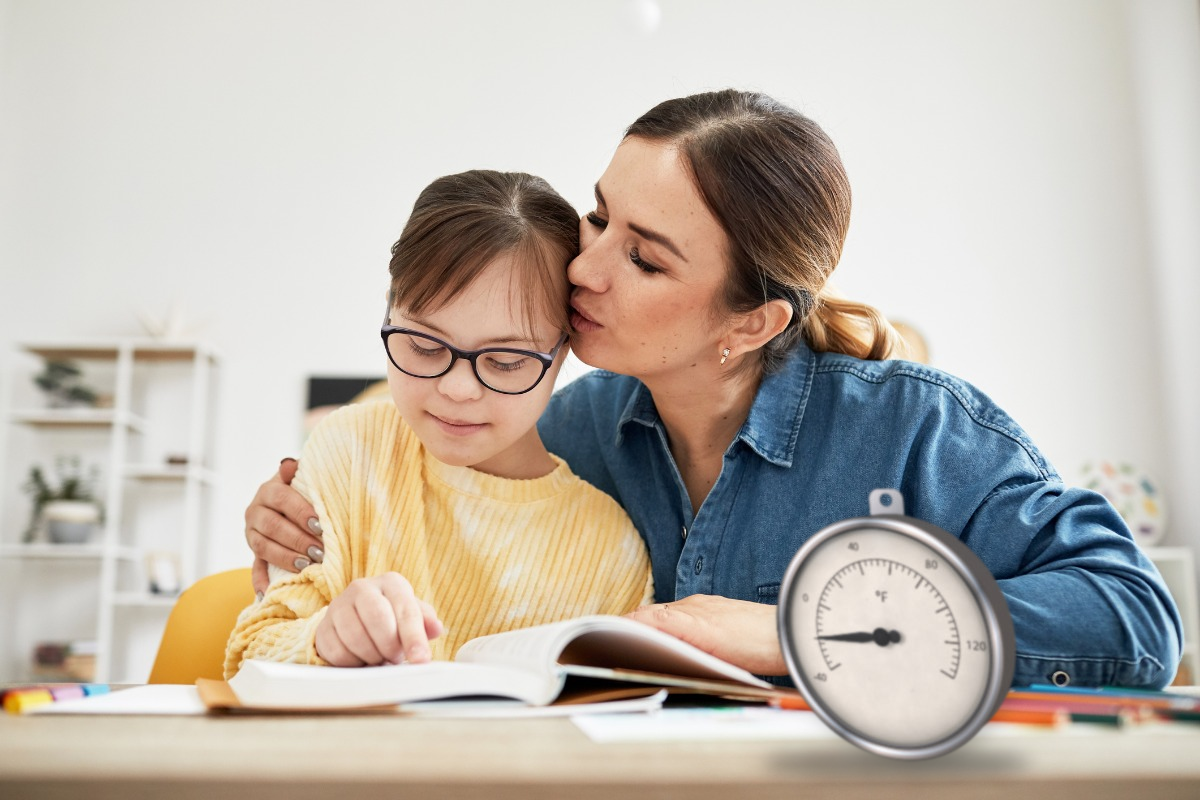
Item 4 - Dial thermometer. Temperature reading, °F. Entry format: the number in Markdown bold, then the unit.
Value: **-20** °F
